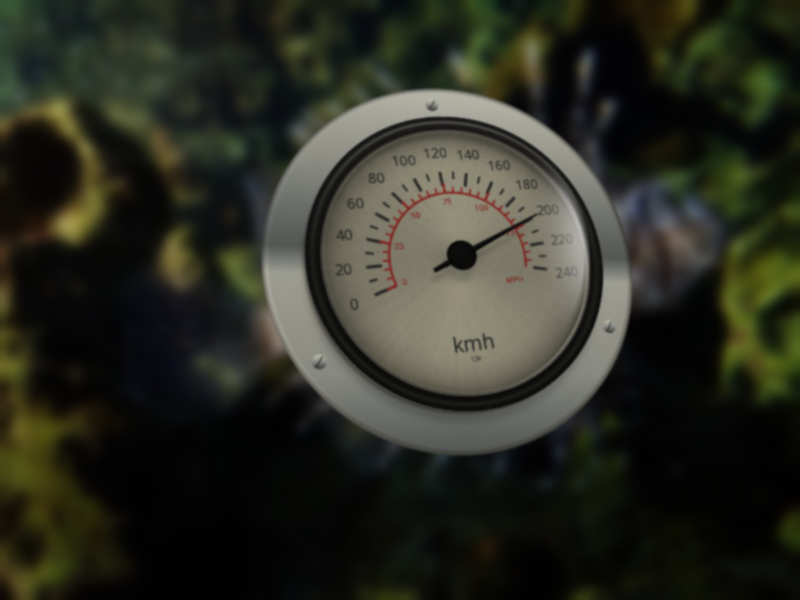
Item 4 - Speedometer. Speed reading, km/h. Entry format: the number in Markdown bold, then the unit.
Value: **200** km/h
